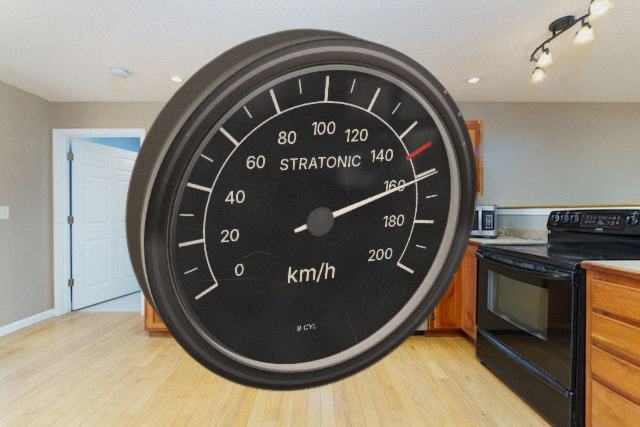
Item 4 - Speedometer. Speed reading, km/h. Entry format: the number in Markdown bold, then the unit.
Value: **160** km/h
